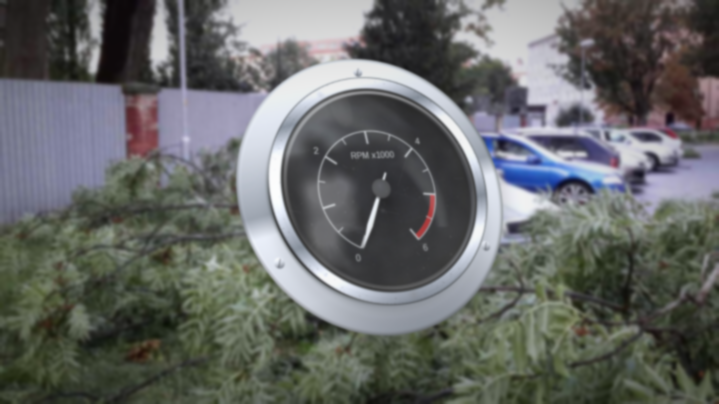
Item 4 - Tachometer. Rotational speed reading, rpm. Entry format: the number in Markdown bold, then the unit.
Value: **0** rpm
